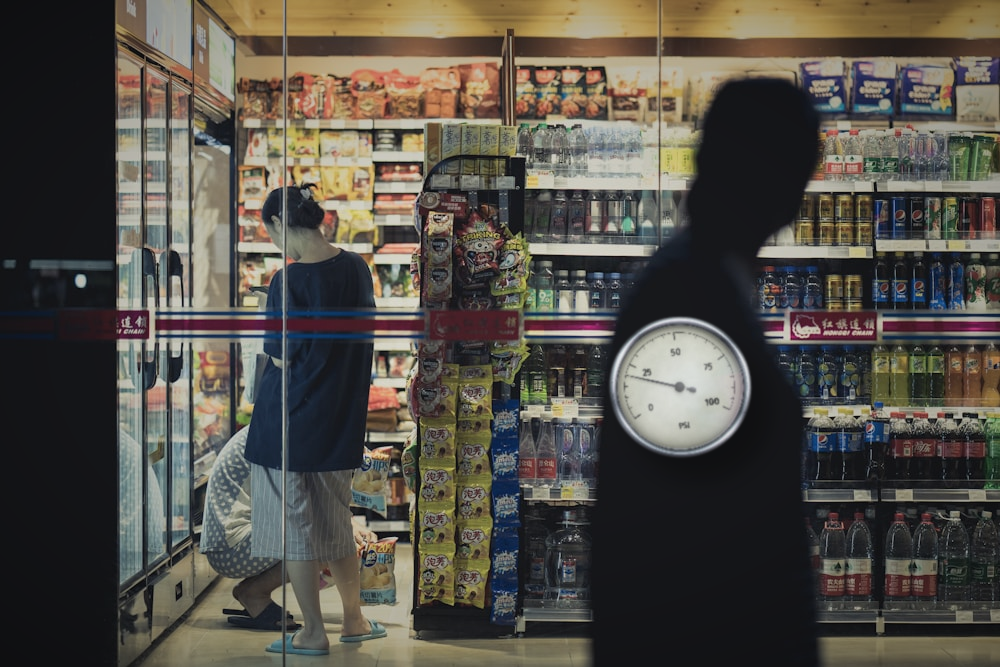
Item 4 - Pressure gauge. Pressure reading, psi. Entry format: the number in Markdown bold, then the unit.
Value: **20** psi
